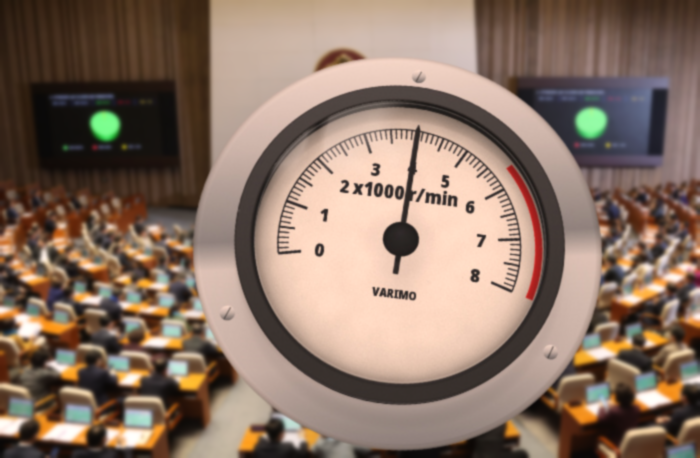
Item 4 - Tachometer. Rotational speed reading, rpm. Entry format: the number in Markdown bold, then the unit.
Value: **4000** rpm
